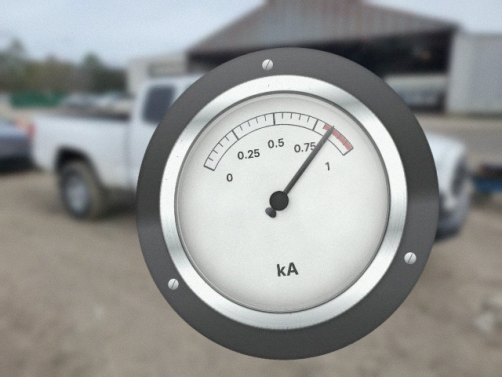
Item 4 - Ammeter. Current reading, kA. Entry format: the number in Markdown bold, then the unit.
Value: **0.85** kA
